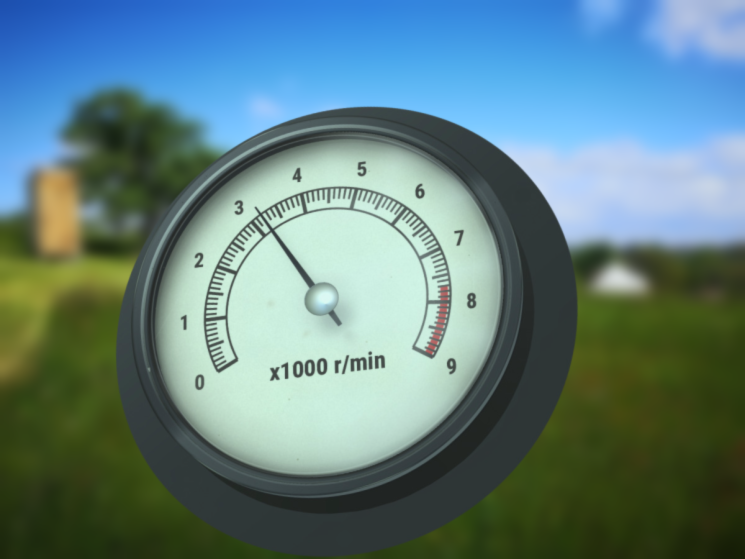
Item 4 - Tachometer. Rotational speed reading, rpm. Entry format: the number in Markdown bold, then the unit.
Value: **3200** rpm
